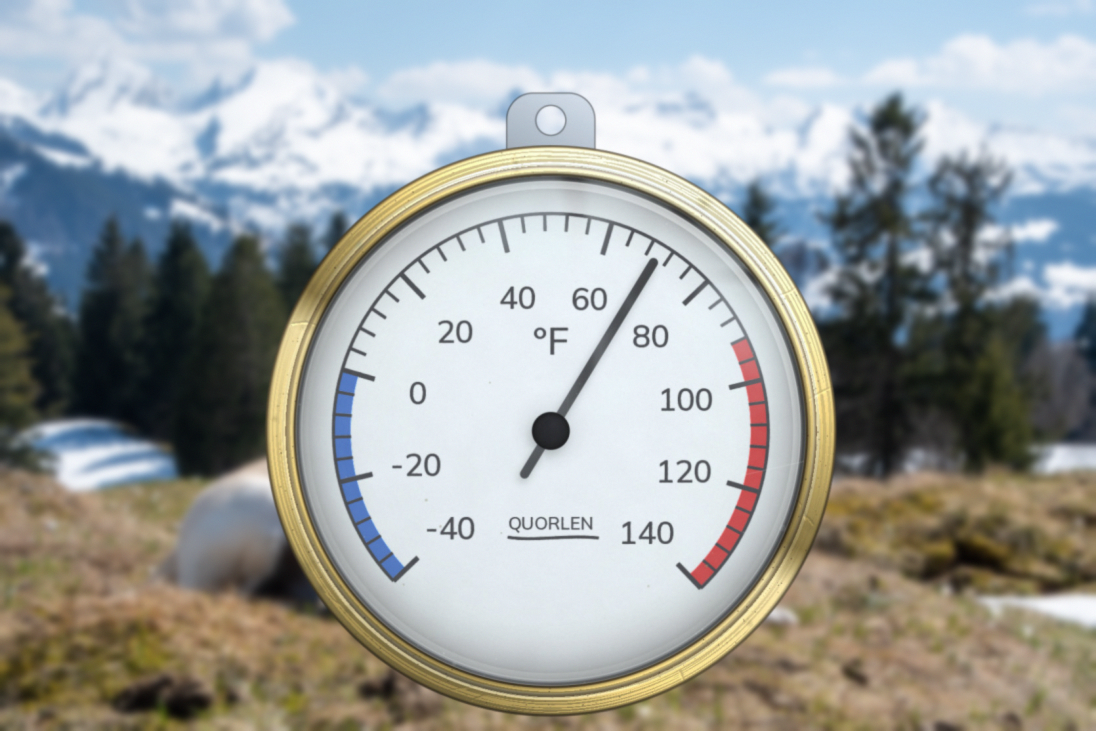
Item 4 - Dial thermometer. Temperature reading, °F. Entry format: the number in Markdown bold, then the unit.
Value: **70** °F
